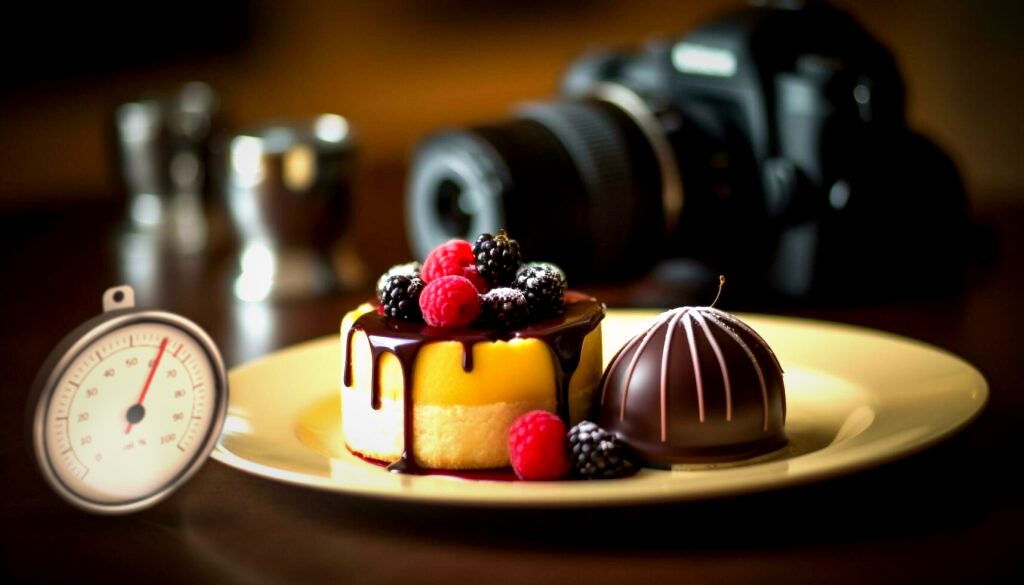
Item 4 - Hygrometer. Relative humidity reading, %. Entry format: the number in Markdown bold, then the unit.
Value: **60** %
